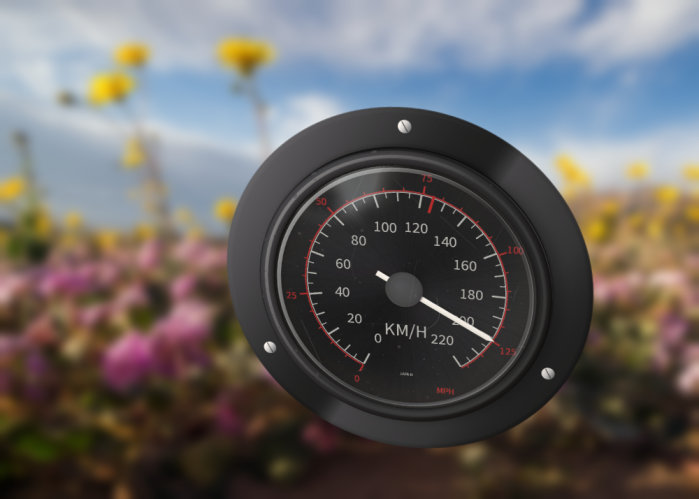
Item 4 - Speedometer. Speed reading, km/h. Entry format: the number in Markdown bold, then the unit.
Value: **200** km/h
